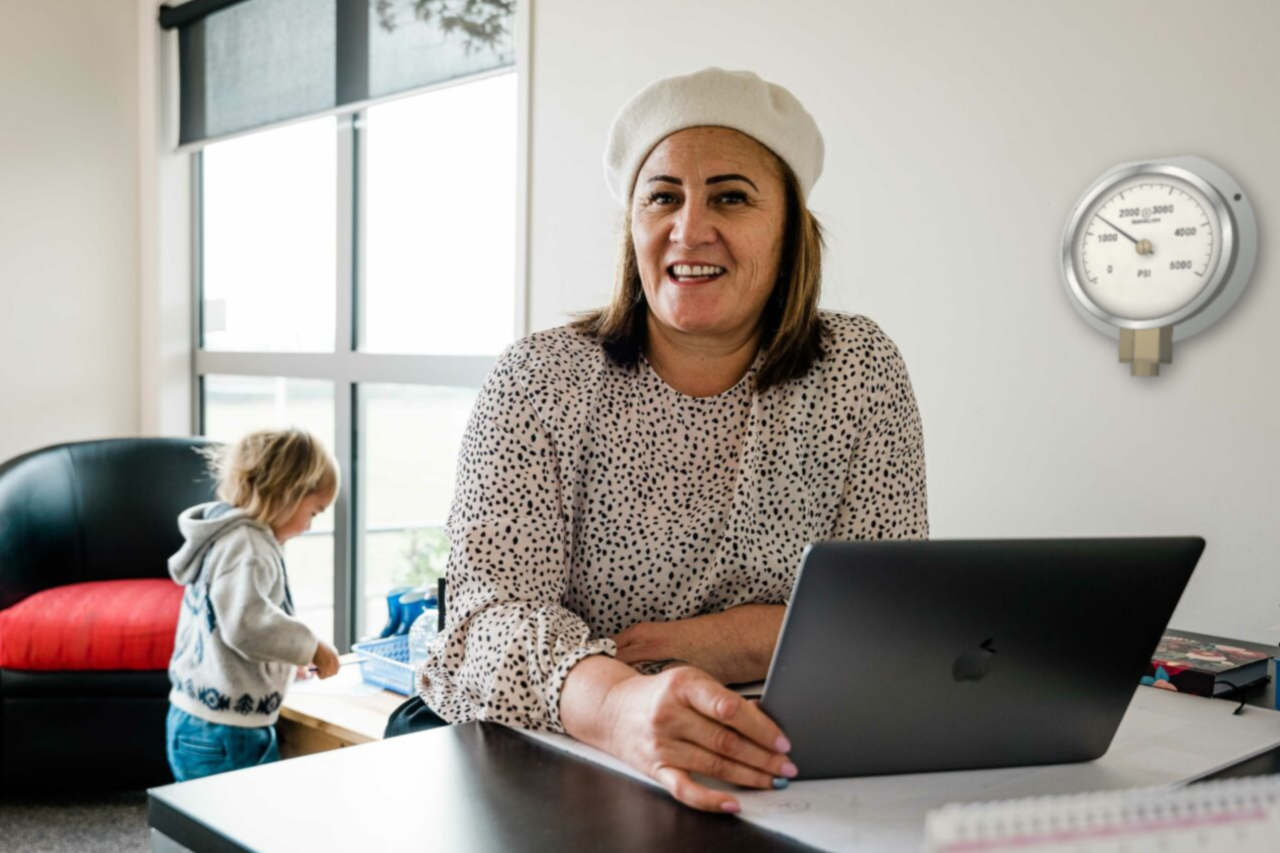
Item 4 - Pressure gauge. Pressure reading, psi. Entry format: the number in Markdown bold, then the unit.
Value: **1400** psi
